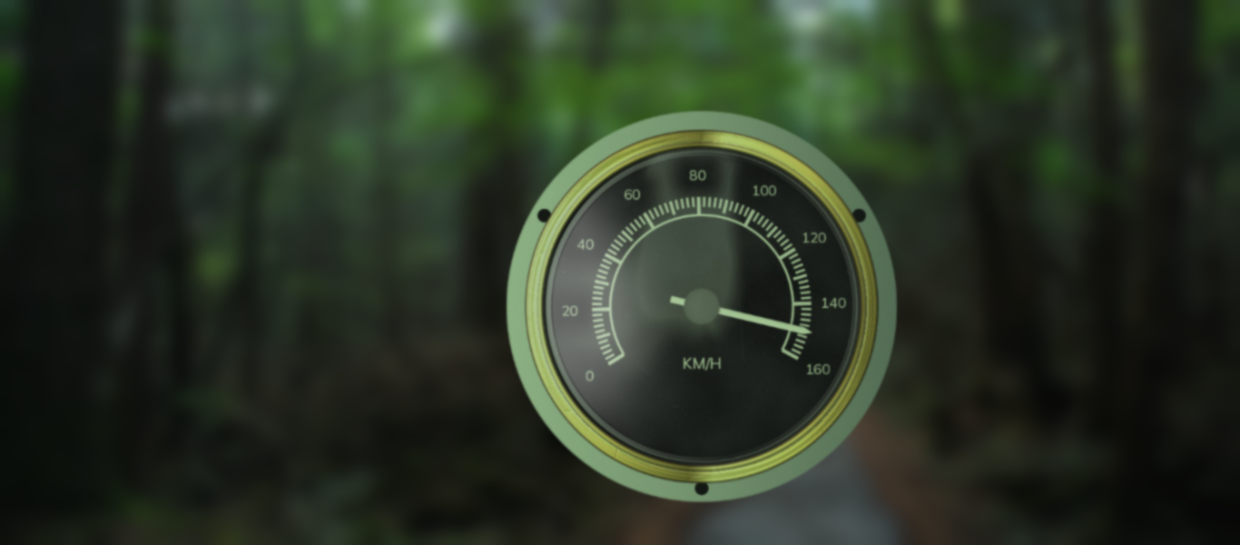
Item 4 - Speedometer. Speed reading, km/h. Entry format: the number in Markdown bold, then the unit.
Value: **150** km/h
